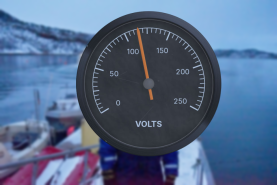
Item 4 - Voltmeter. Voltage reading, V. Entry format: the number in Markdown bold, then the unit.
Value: **115** V
